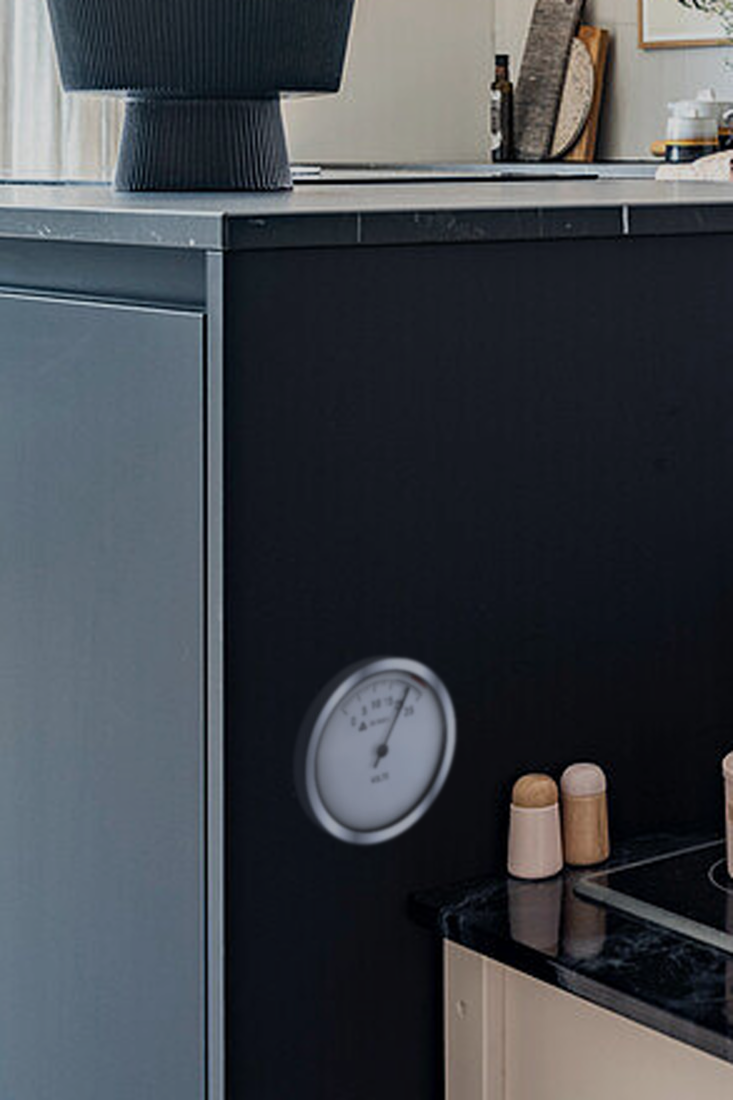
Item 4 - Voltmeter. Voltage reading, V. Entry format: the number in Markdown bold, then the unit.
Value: **20** V
